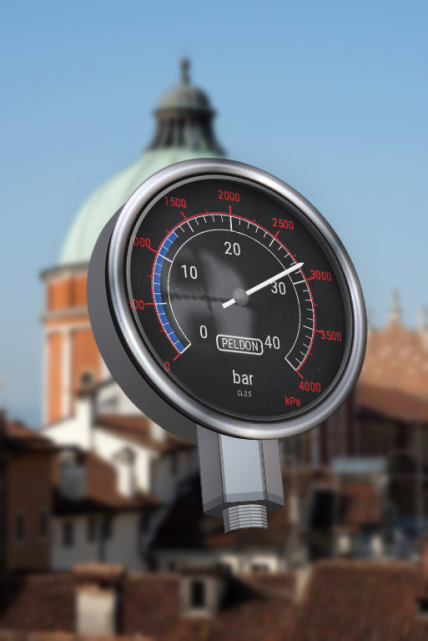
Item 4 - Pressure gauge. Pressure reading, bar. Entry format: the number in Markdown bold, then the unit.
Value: **28.5** bar
